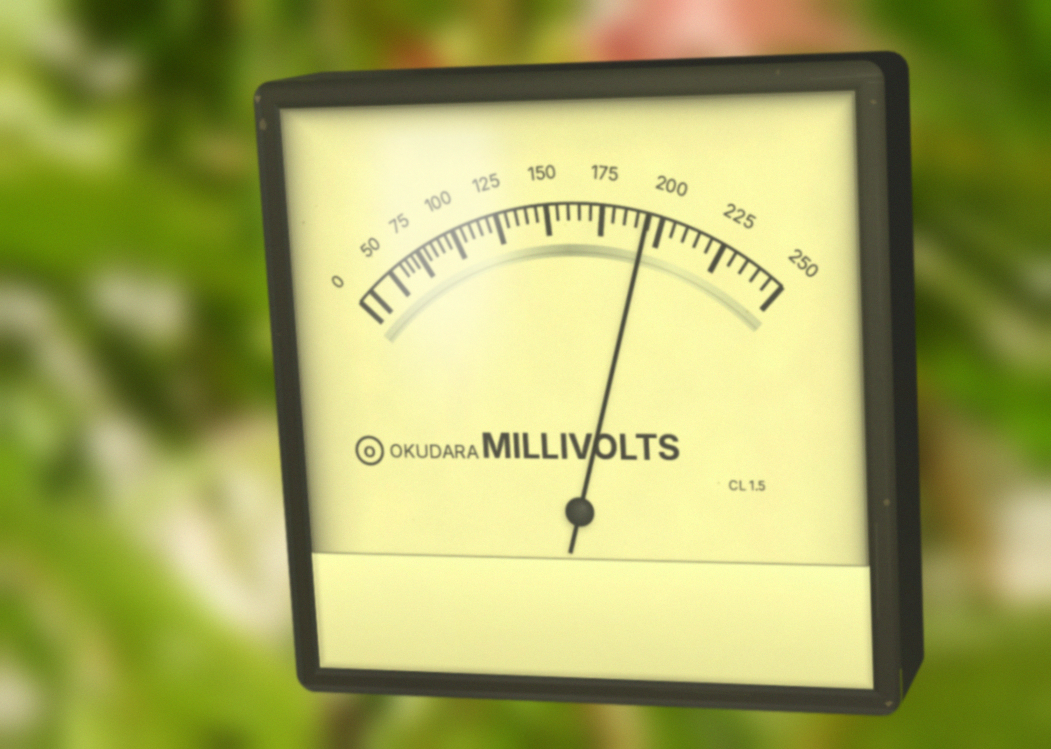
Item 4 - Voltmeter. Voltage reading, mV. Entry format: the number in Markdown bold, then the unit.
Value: **195** mV
